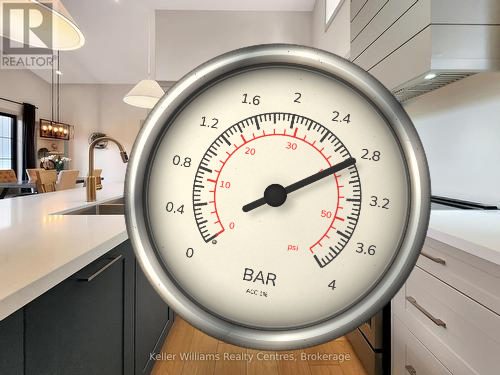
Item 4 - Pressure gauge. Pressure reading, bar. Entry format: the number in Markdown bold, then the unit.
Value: **2.8** bar
